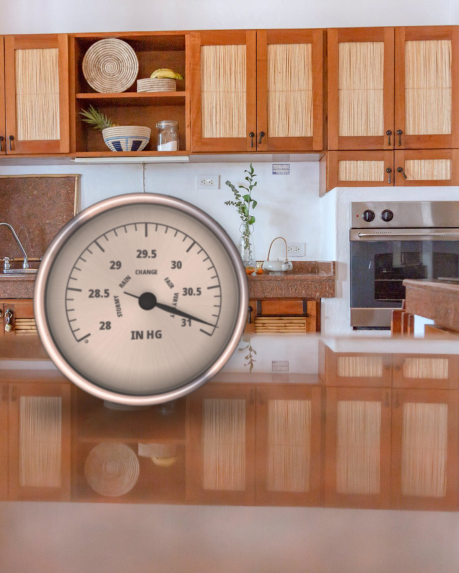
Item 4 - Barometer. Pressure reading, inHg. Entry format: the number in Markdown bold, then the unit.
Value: **30.9** inHg
